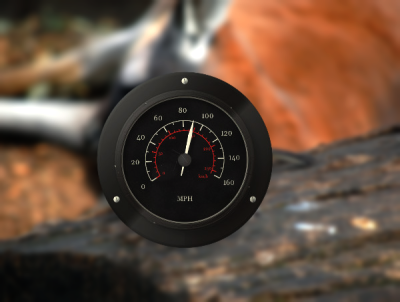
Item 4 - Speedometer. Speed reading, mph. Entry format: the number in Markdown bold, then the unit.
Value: **90** mph
